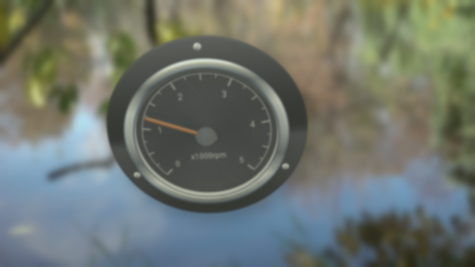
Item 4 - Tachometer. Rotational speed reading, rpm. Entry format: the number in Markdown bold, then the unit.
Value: **1250** rpm
